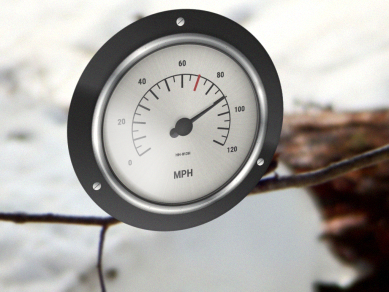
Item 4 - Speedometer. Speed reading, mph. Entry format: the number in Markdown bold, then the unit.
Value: **90** mph
